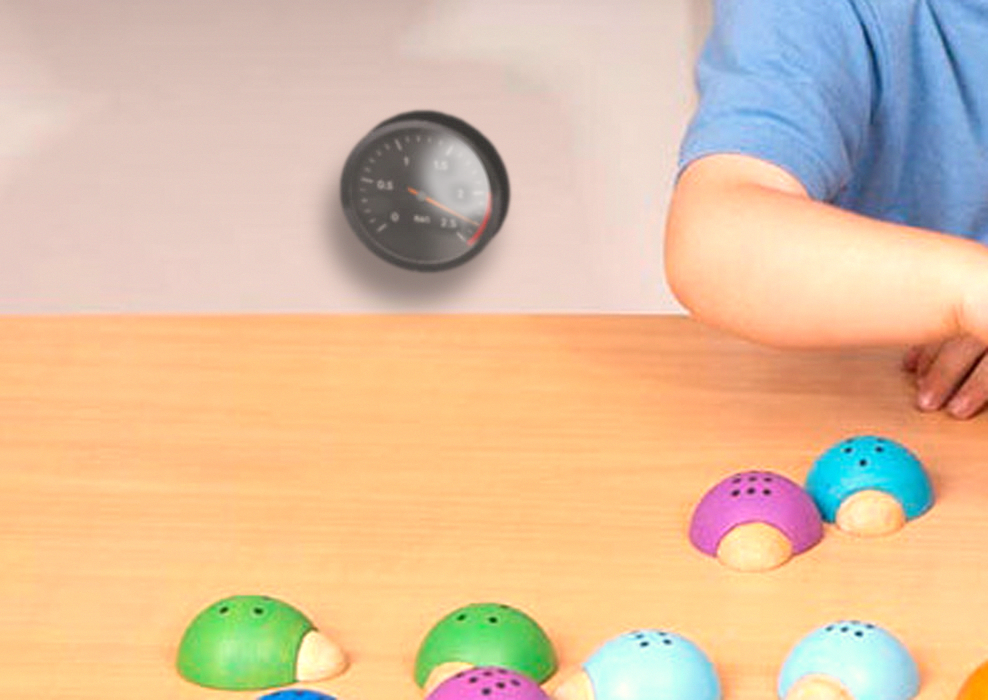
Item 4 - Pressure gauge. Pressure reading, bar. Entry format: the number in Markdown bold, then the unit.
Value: **2.3** bar
